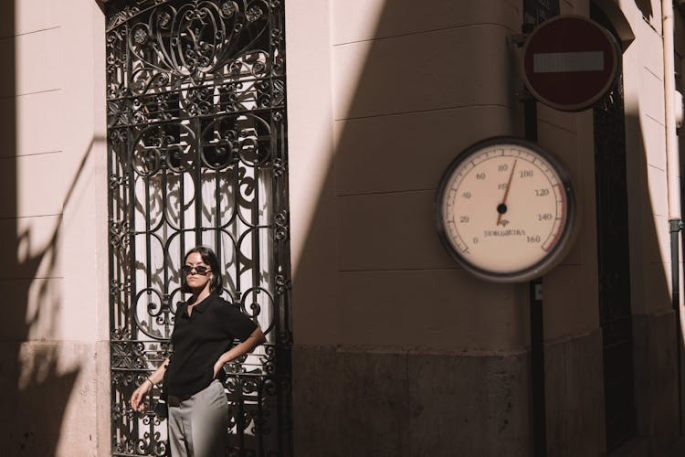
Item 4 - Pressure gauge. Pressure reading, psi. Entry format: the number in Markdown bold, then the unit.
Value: **90** psi
